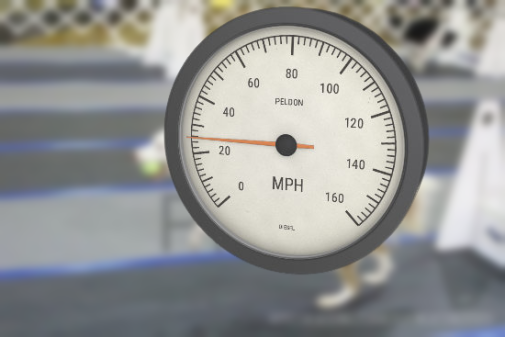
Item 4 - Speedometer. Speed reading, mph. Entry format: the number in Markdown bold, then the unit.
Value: **26** mph
